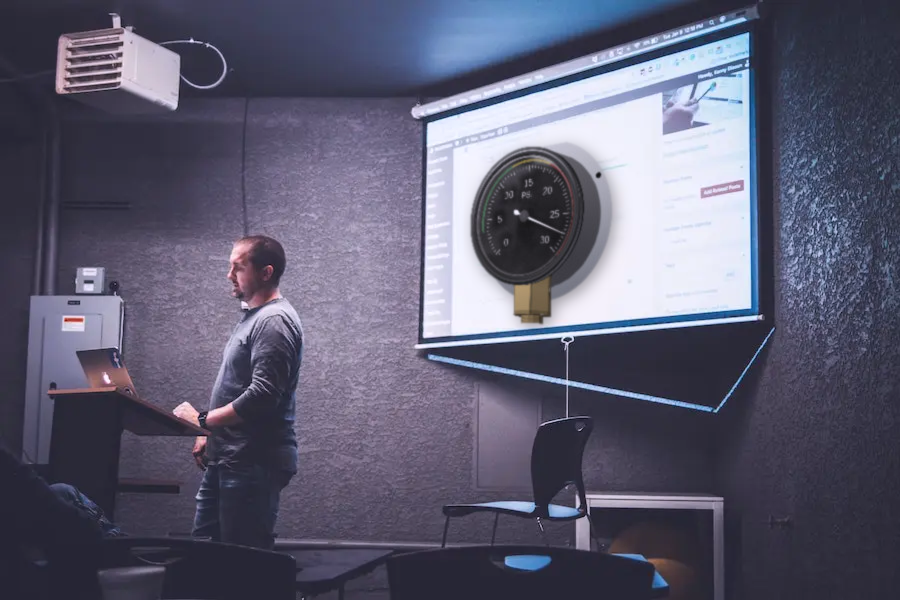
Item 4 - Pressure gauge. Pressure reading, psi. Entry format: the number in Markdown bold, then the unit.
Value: **27.5** psi
